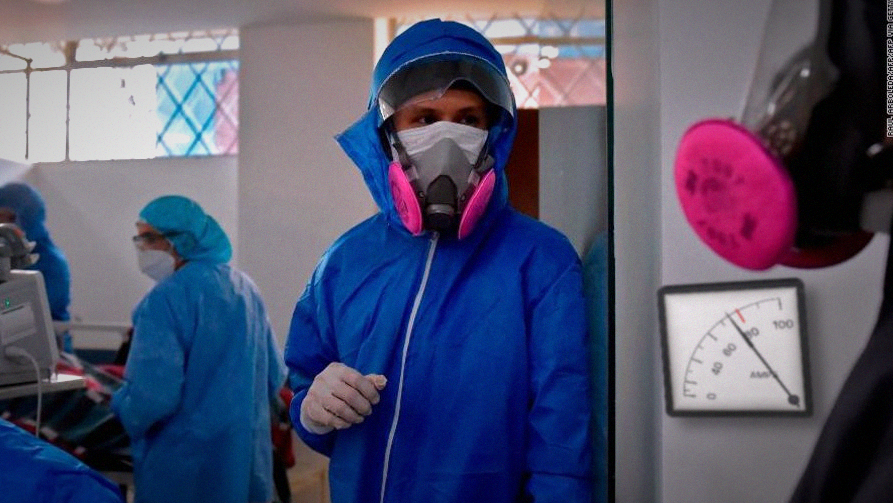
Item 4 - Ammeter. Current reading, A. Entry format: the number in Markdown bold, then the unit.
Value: **75** A
